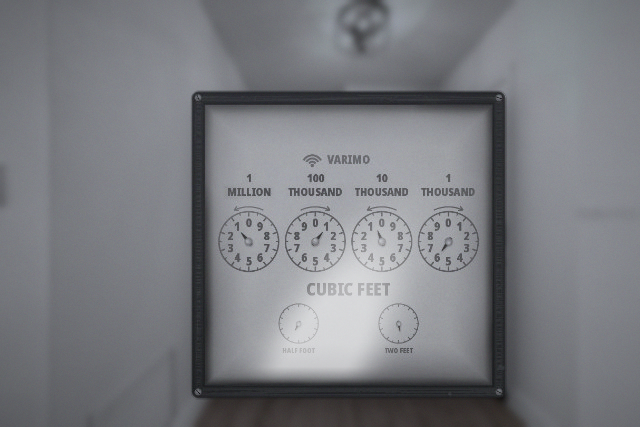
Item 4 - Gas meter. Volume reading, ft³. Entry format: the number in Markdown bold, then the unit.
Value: **110600** ft³
